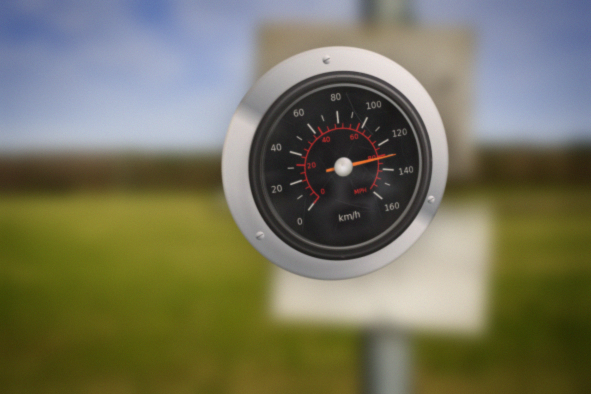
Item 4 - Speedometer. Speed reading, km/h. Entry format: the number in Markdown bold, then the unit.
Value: **130** km/h
